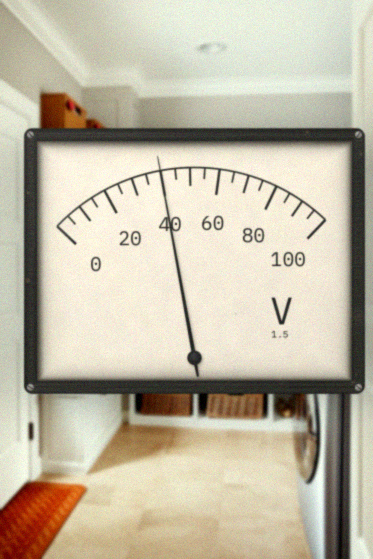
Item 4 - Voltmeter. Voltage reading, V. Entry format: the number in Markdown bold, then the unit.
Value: **40** V
